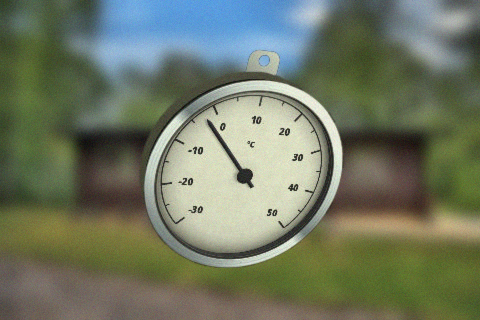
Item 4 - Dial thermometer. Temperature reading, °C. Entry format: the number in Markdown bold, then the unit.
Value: **-2.5** °C
